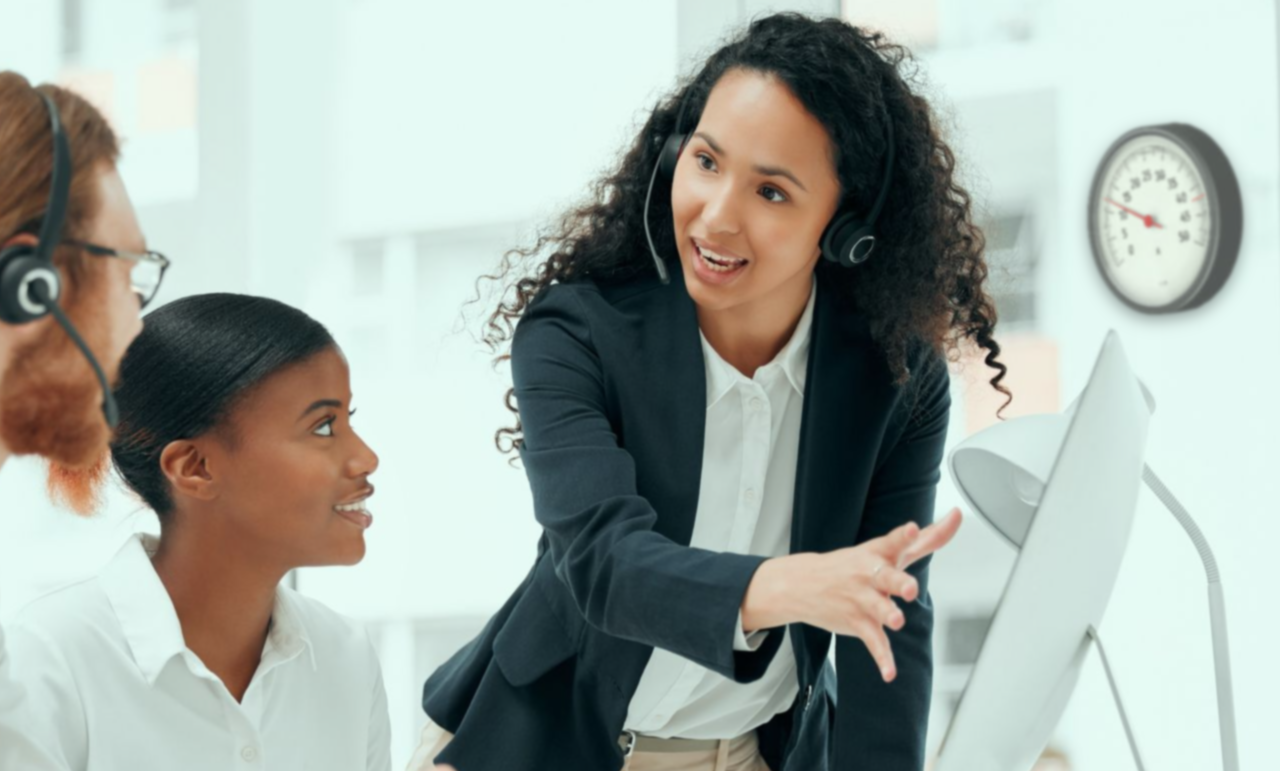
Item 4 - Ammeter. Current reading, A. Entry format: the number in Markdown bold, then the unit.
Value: **12.5** A
